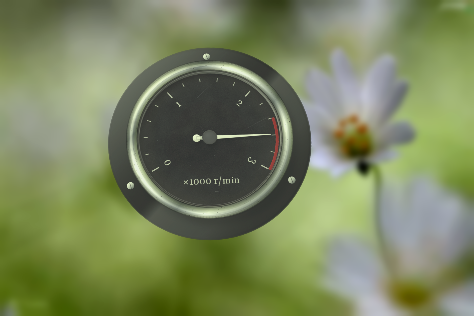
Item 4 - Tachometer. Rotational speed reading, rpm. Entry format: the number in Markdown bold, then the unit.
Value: **2600** rpm
